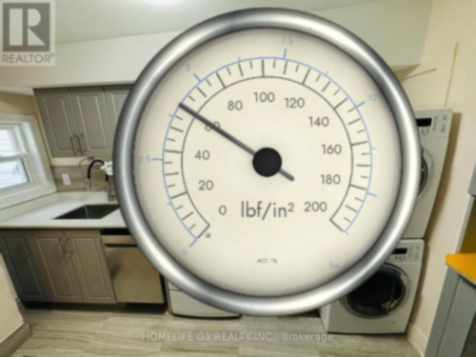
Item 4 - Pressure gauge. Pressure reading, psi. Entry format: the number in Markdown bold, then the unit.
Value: **60** psi
